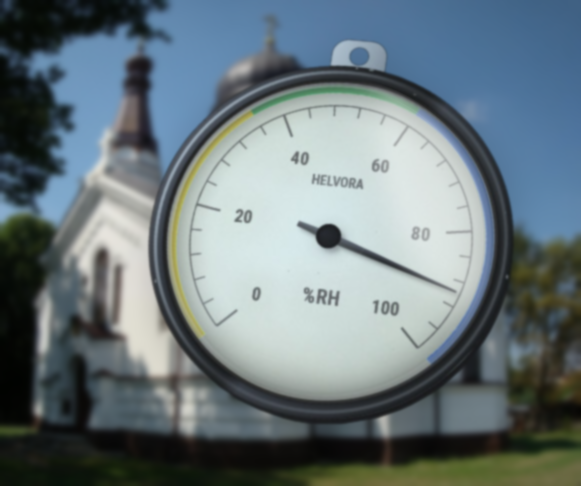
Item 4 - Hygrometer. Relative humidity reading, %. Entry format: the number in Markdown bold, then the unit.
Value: **90** %
